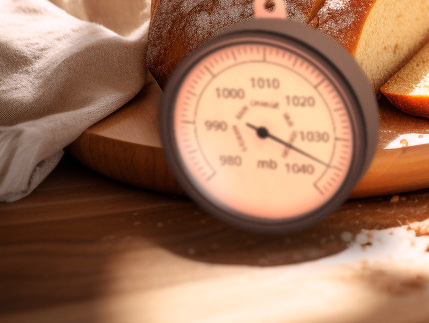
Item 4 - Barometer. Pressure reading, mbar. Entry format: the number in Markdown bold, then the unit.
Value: **1035** mbar
